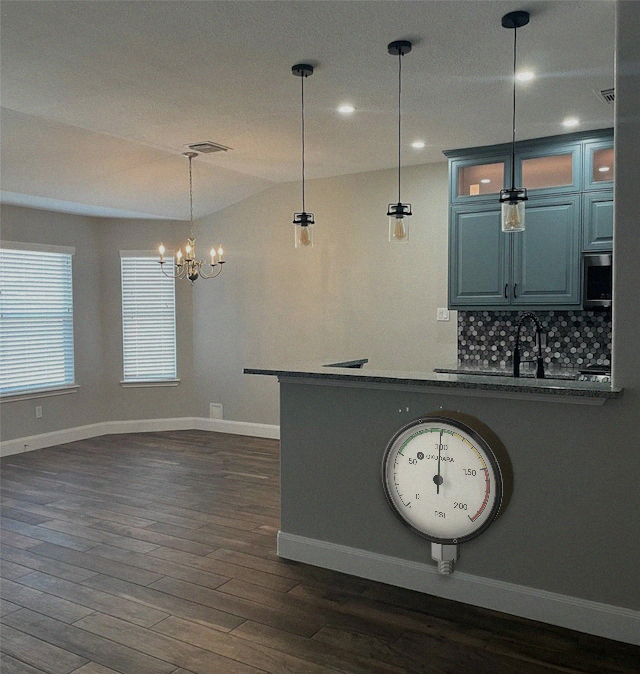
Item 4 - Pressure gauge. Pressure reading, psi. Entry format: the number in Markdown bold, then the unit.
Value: **100** psi
